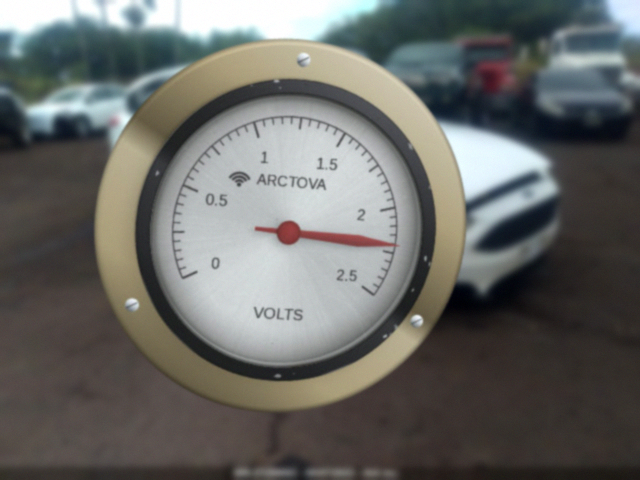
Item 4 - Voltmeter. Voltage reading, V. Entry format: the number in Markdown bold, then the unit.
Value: **2.2** V
